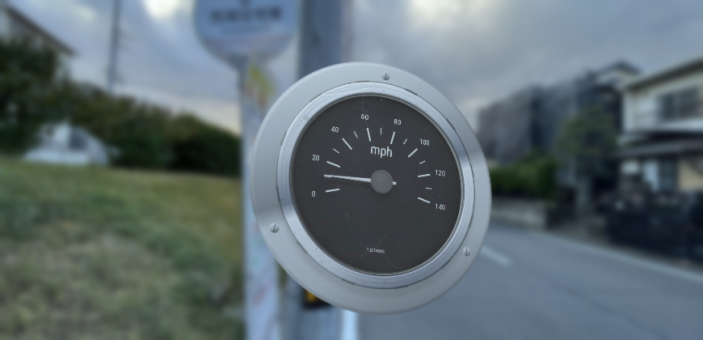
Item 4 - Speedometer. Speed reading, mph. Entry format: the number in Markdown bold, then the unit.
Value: **10** mph
